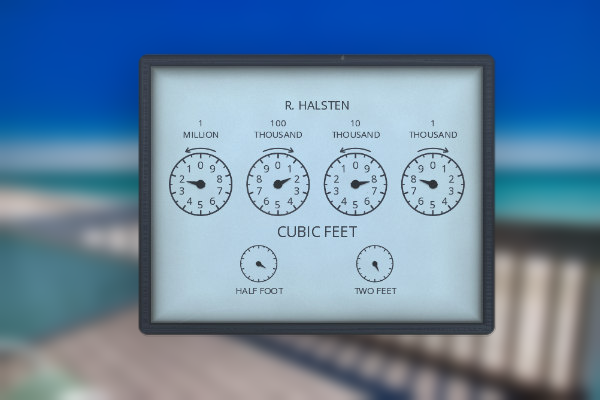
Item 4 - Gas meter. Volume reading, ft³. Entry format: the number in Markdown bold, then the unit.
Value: **217800** ft³
